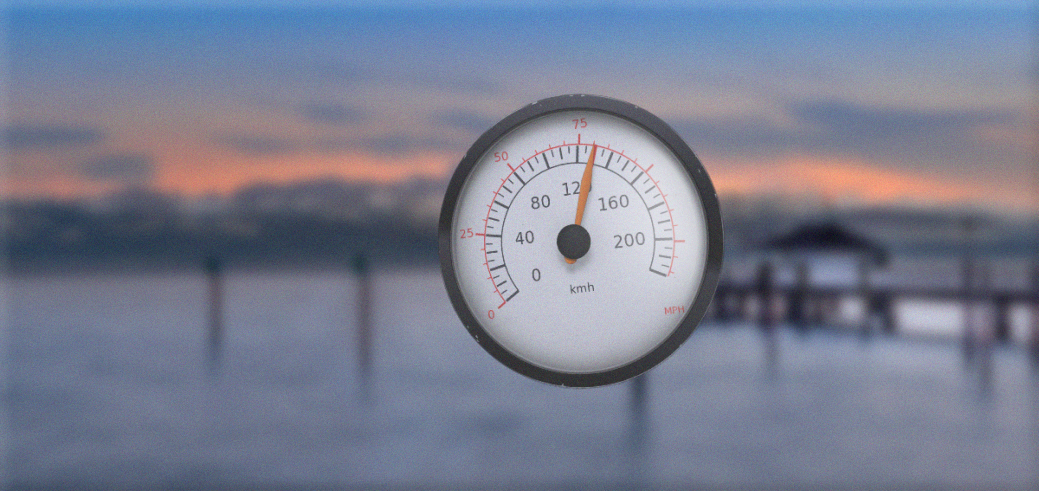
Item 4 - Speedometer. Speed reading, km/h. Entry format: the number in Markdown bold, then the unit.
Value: **130** km/h
